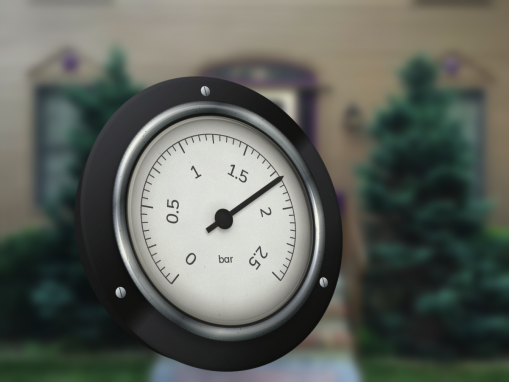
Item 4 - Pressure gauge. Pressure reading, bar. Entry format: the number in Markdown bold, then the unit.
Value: **1.8** bar
